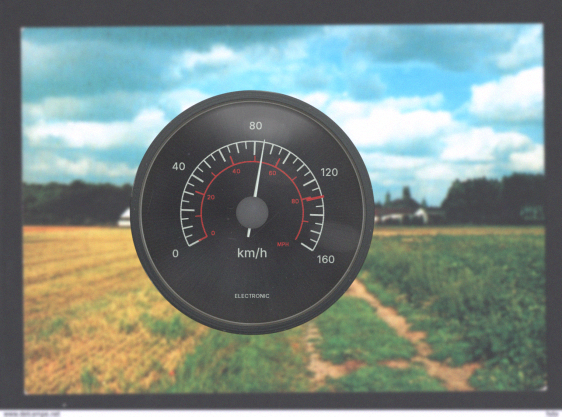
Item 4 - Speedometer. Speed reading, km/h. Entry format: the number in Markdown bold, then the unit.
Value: **85** km/h
